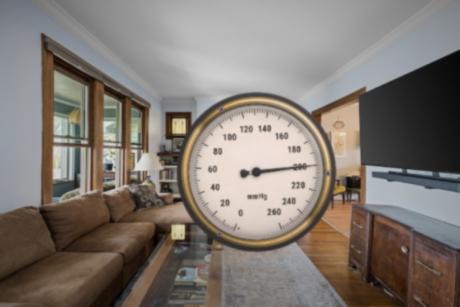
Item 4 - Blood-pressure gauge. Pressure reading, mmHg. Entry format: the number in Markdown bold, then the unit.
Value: **200** mmHg
